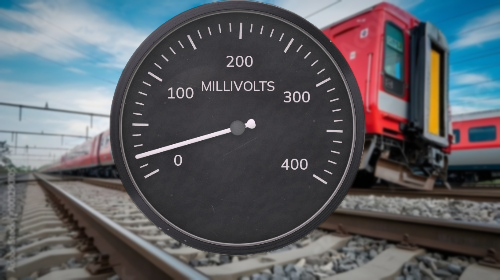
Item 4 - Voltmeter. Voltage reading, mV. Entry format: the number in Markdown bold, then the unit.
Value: **20** mV
